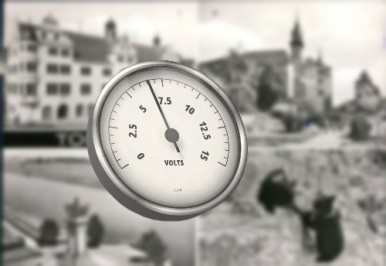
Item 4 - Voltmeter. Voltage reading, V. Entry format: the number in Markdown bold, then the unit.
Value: **6.5** V
